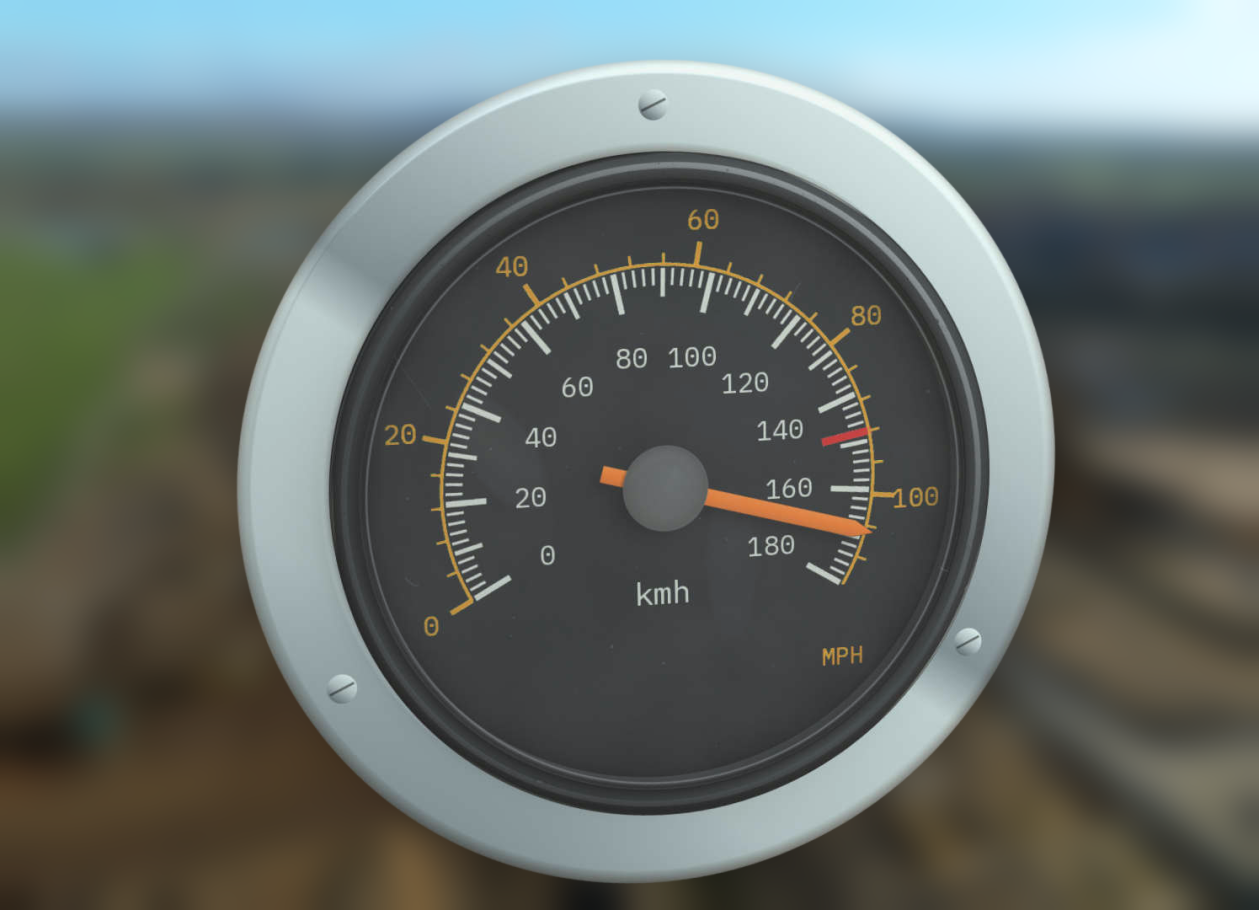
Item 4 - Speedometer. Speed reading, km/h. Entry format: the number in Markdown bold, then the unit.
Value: **168** km/h
